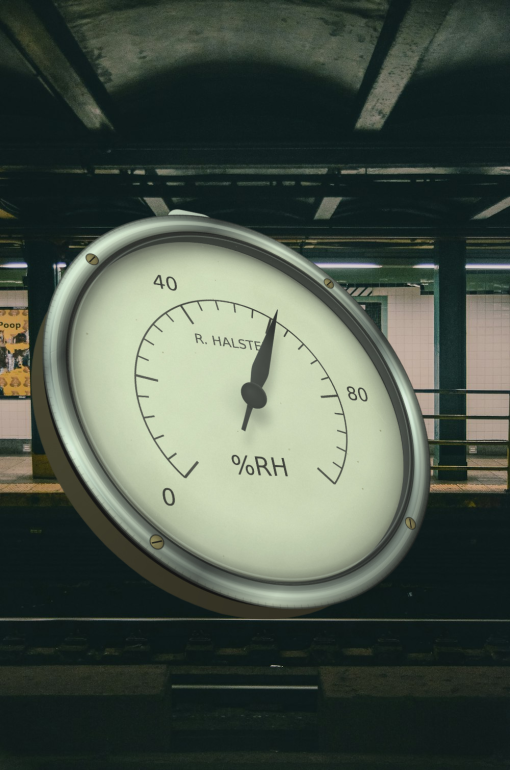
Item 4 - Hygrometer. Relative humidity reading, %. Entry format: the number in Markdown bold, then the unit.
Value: **60** %
